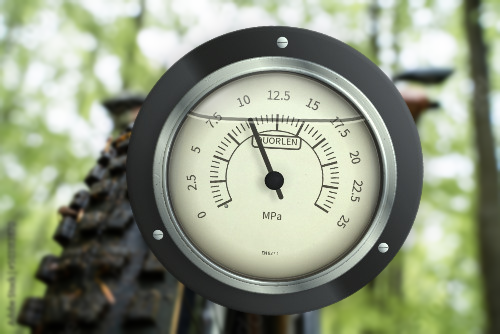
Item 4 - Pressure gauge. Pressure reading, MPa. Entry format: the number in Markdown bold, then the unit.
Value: **10** MPa
